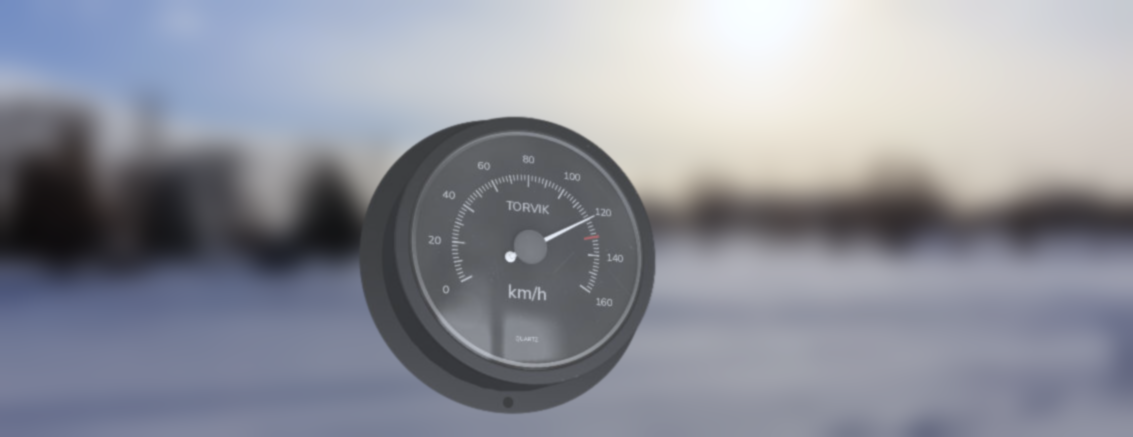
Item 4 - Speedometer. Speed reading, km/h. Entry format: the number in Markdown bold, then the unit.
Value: **120** km/h
